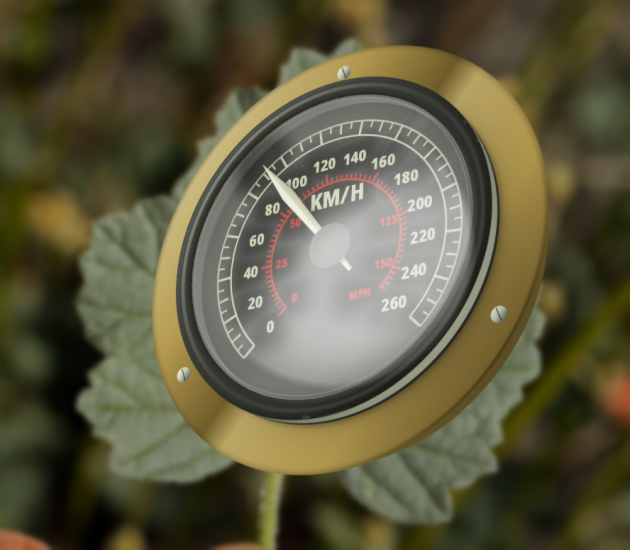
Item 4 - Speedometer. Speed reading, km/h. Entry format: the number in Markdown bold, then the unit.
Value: **92.5** km/h
